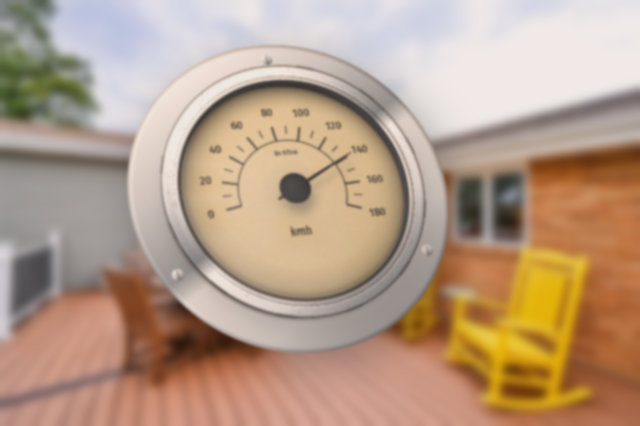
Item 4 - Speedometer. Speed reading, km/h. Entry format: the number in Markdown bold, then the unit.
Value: **140** km/h
